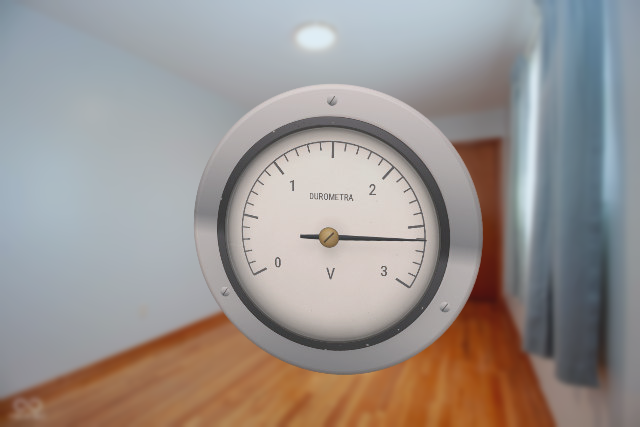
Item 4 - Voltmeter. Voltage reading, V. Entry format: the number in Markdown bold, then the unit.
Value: **2.6** V
